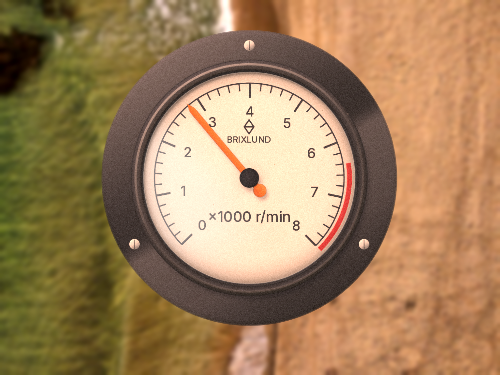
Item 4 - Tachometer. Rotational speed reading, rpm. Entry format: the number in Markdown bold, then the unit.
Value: **2800** rpm
